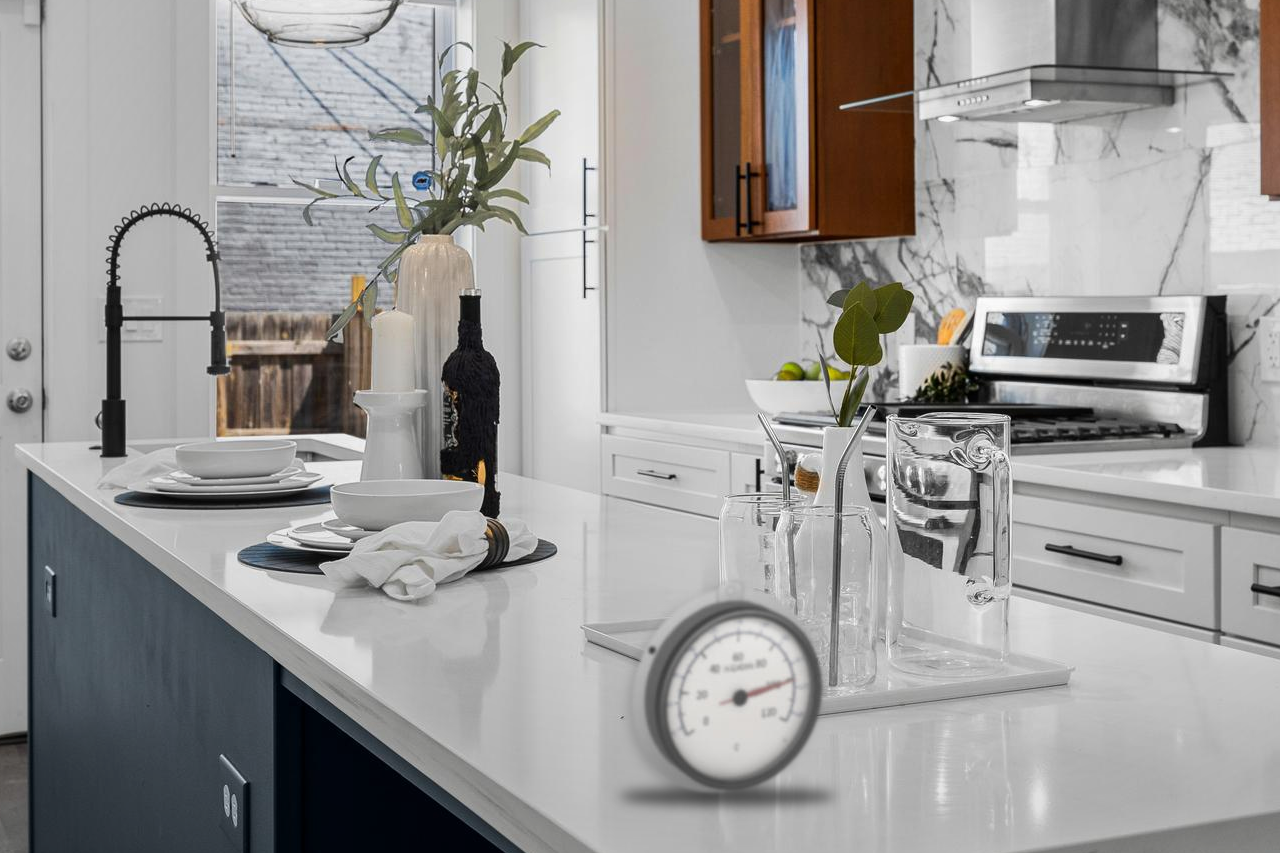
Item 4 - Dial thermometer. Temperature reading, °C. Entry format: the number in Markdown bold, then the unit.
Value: **100** °C
